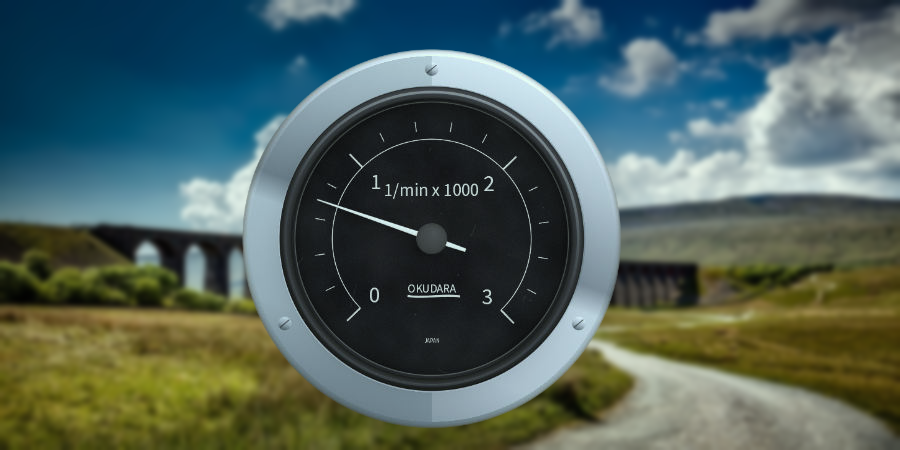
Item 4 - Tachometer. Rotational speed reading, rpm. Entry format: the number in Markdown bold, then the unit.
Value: **700** rpm
